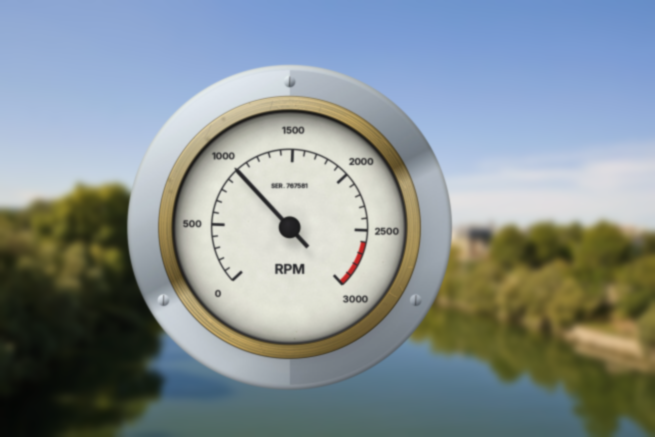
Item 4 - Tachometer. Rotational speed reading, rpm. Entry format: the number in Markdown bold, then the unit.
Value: **1000** rpm
